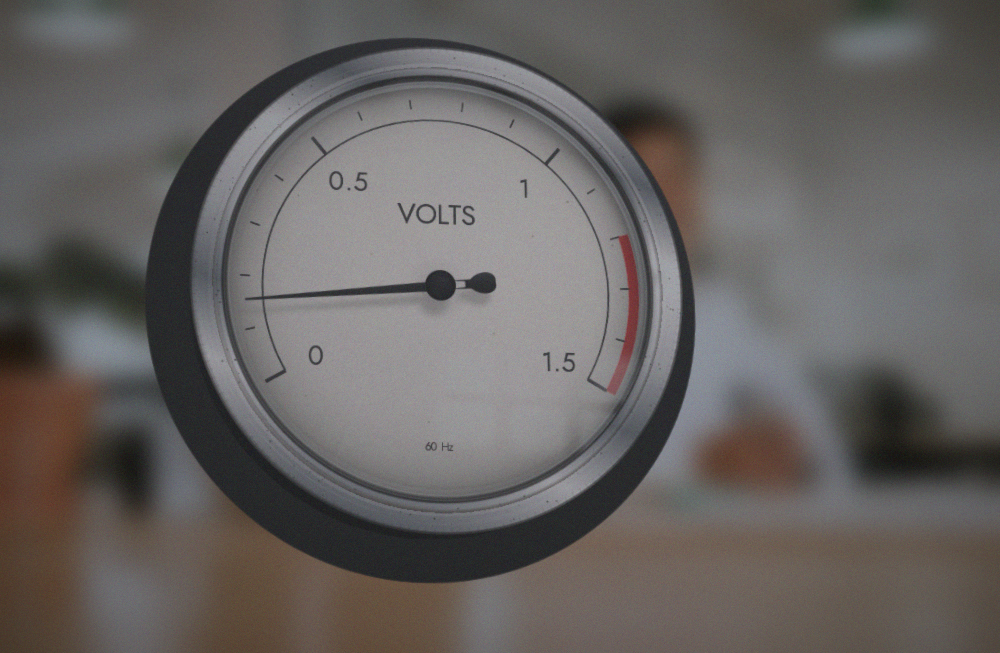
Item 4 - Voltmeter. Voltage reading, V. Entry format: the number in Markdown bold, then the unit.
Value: **0.15** V
